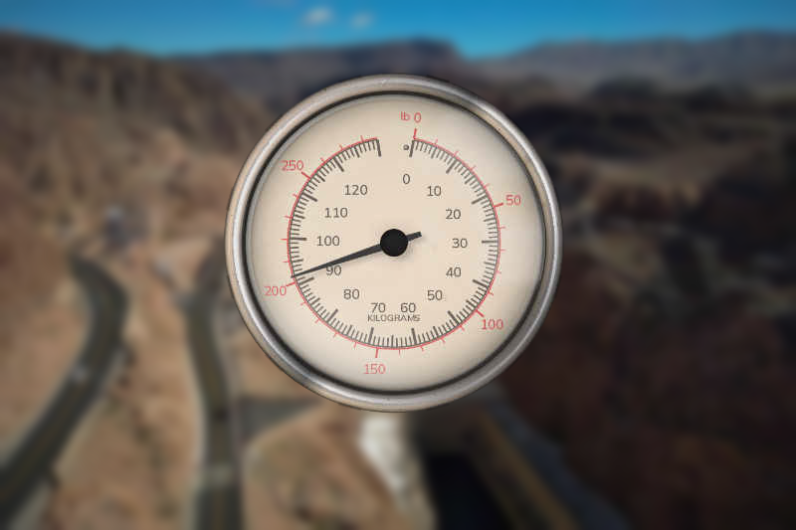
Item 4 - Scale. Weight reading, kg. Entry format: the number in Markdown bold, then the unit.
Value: **92** kg
